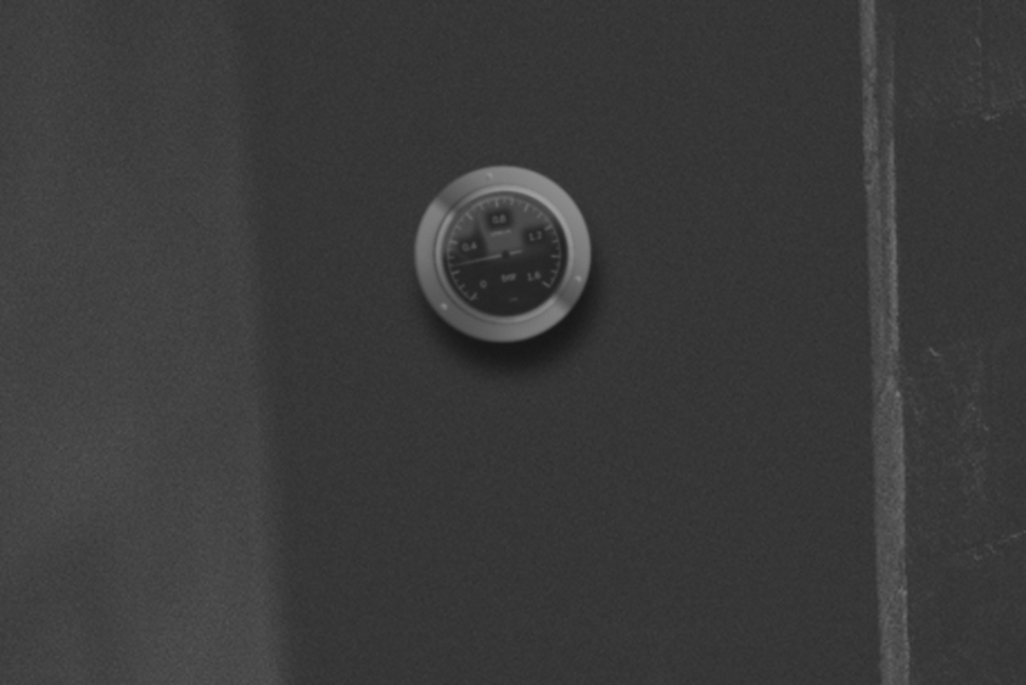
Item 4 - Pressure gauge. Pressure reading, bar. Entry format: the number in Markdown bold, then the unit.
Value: **0.25** bar
